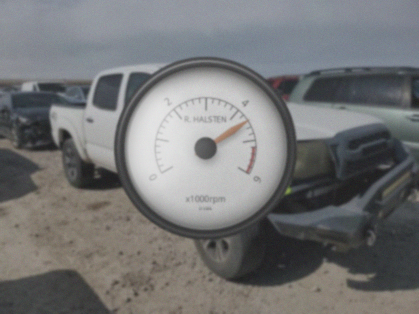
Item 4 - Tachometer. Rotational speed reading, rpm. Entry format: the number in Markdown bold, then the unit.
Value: **4400** rpm
